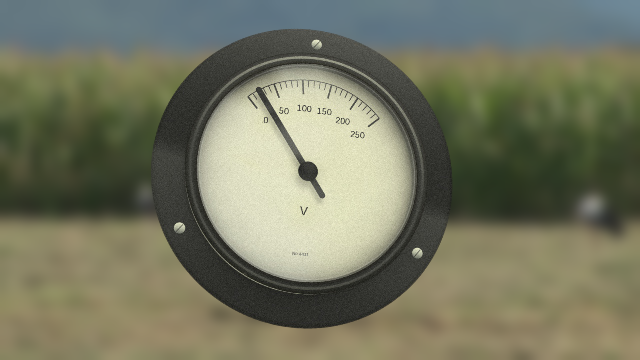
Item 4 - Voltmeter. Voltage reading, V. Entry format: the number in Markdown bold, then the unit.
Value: **20** V
